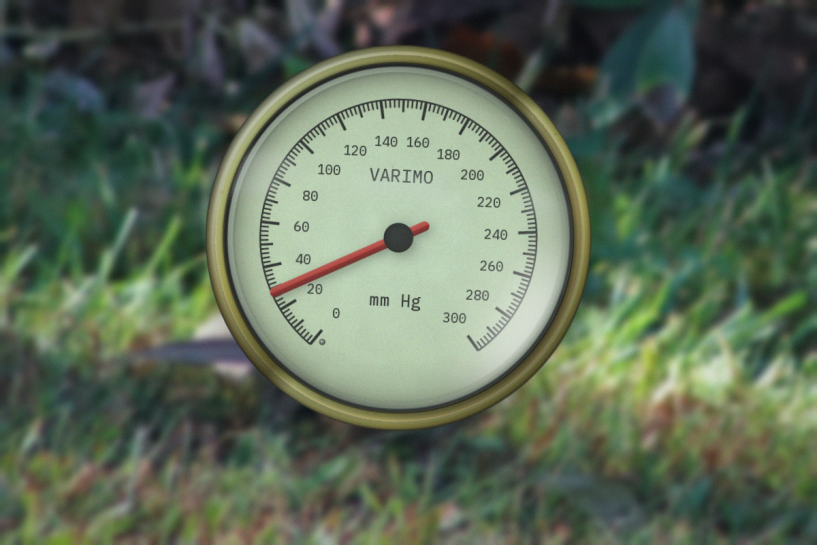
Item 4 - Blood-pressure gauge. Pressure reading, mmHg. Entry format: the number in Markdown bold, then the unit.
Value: **28** mmHg
